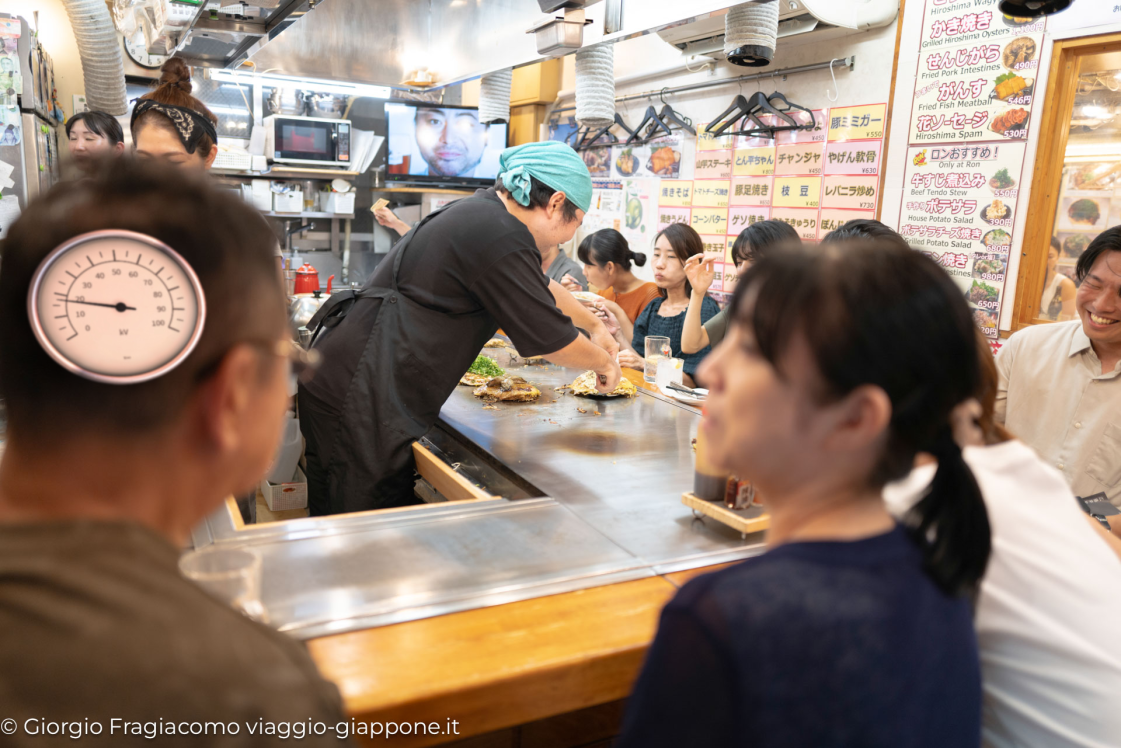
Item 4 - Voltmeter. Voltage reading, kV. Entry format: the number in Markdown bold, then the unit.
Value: **17.5** kV
